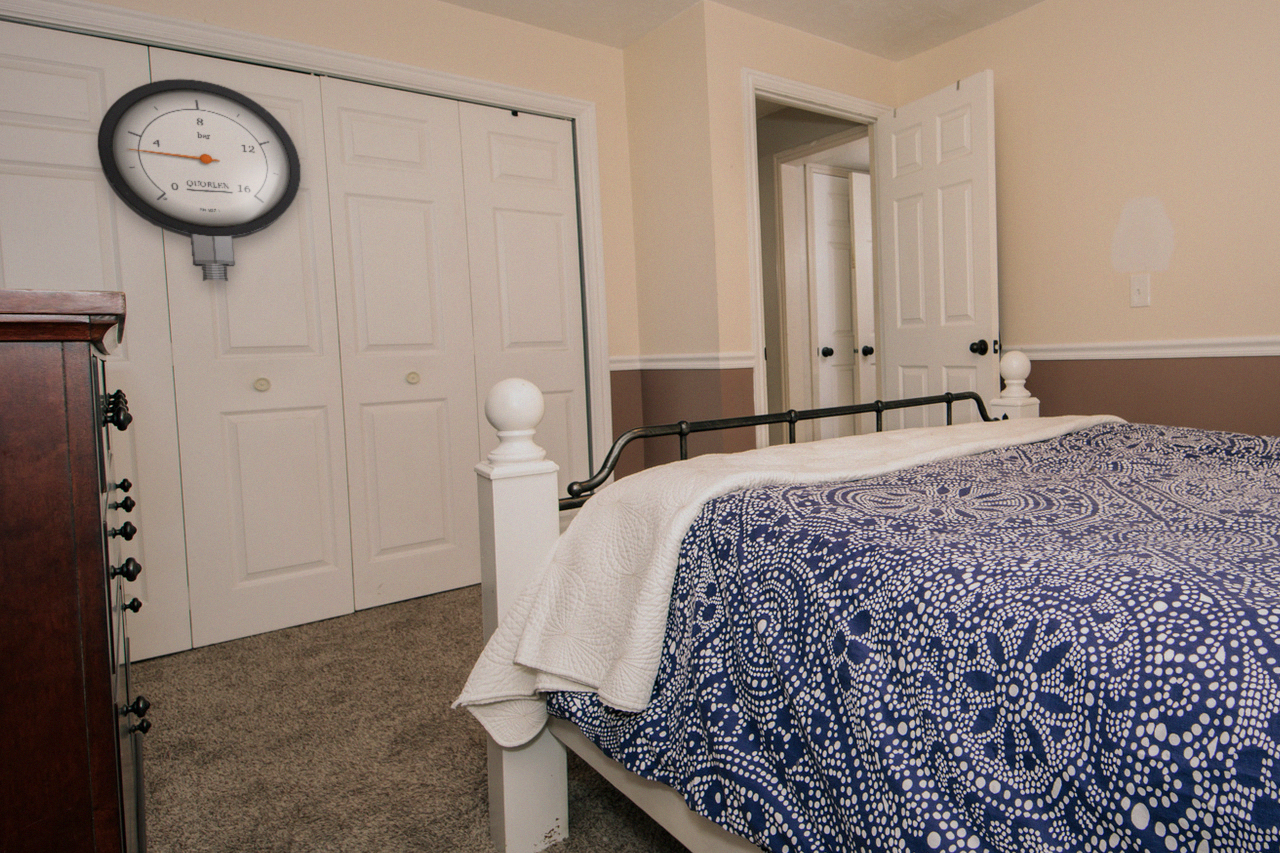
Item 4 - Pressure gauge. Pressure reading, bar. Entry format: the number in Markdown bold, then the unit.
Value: **3** bar
